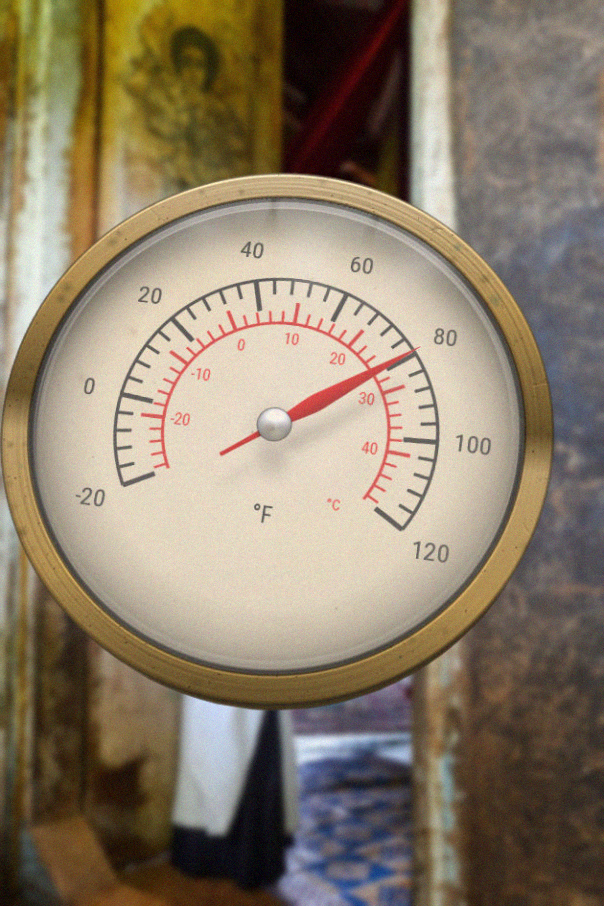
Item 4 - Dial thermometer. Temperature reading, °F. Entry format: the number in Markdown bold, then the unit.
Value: **80** °F
